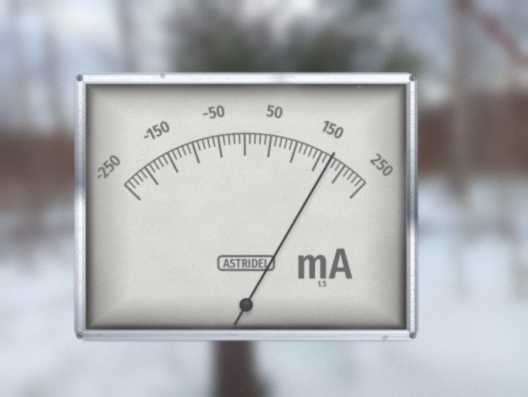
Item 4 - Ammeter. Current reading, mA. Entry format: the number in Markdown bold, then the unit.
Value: **170** mA
